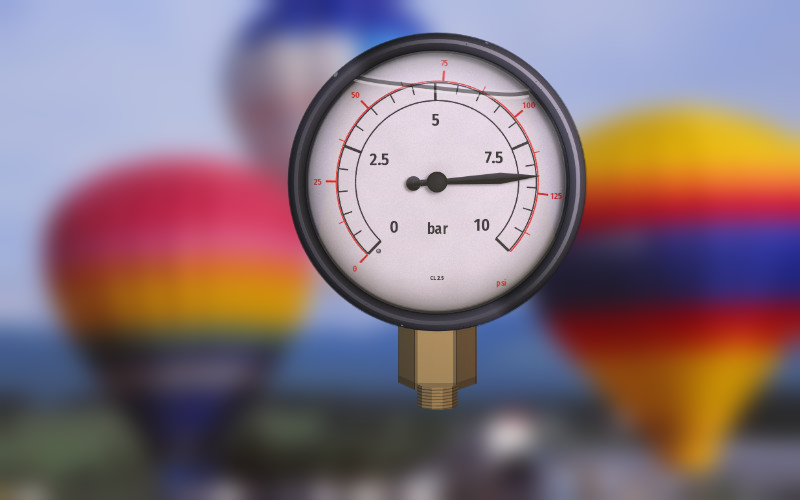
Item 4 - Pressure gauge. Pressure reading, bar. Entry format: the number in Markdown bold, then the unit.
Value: **8.25** bar
